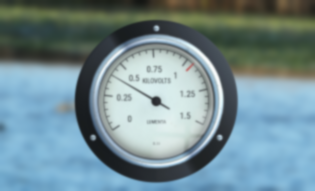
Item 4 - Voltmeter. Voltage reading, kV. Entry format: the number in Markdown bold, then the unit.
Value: **0.4** kV
